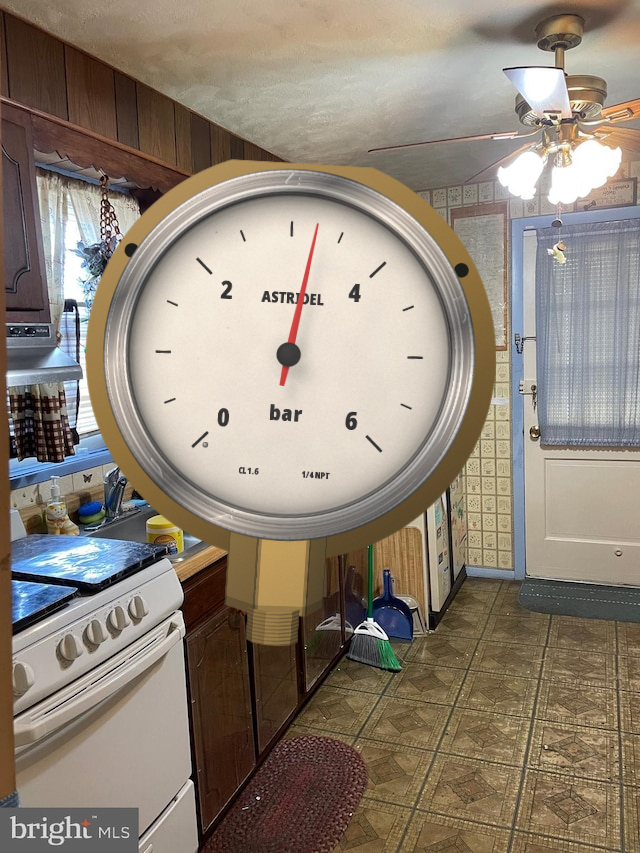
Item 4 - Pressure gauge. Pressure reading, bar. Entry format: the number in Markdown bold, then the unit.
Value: **3.25** bar
